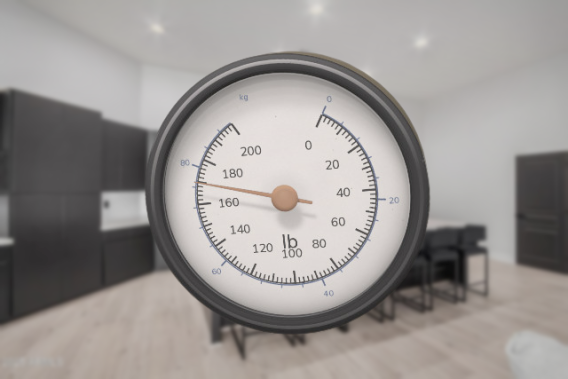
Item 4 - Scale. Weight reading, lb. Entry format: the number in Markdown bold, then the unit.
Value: **170** lb
